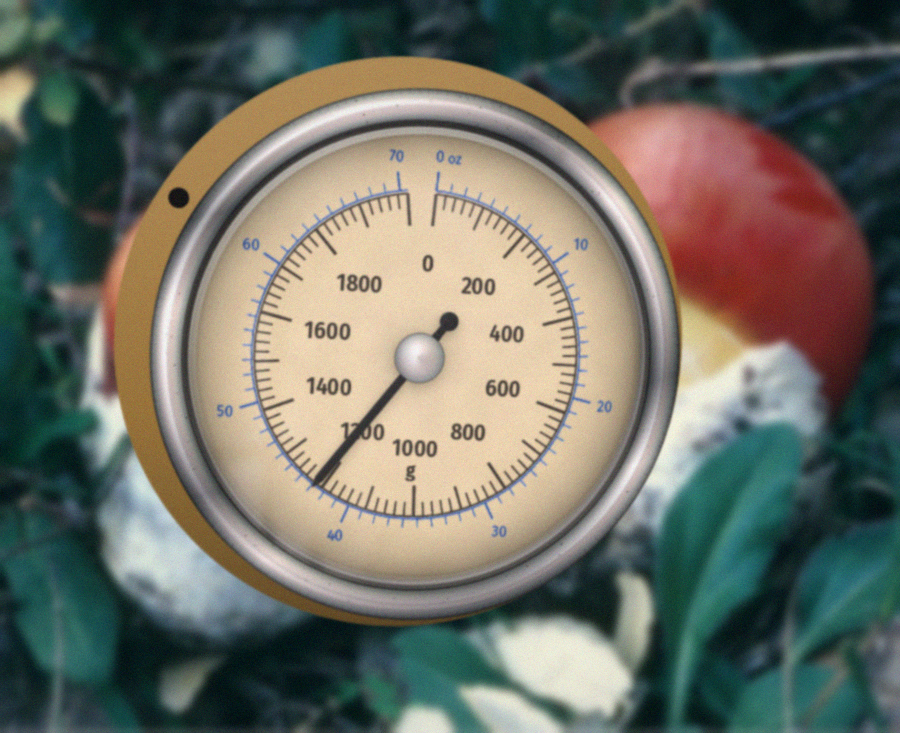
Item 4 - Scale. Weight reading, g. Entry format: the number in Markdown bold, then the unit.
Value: **1220** g
